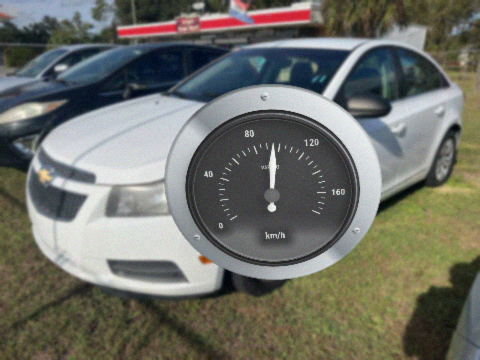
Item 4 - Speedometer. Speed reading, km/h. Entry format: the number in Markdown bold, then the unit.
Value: **95** km/h
